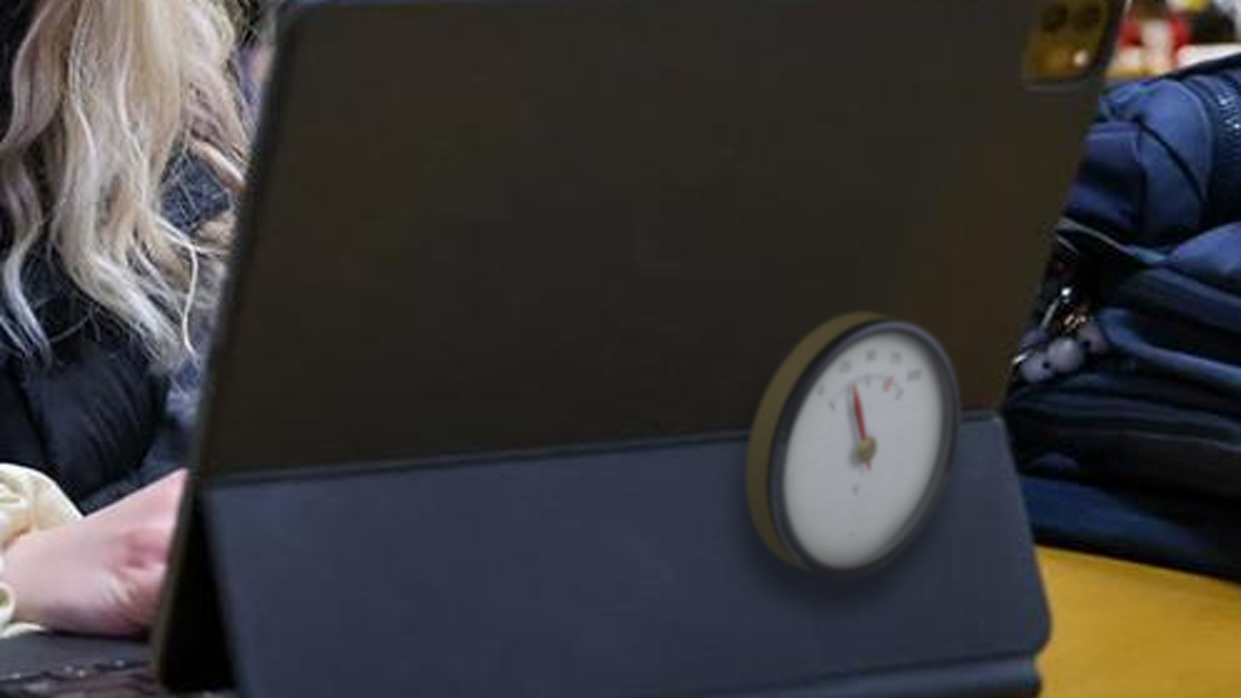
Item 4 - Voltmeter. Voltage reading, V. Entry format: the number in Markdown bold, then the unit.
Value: **25** V
